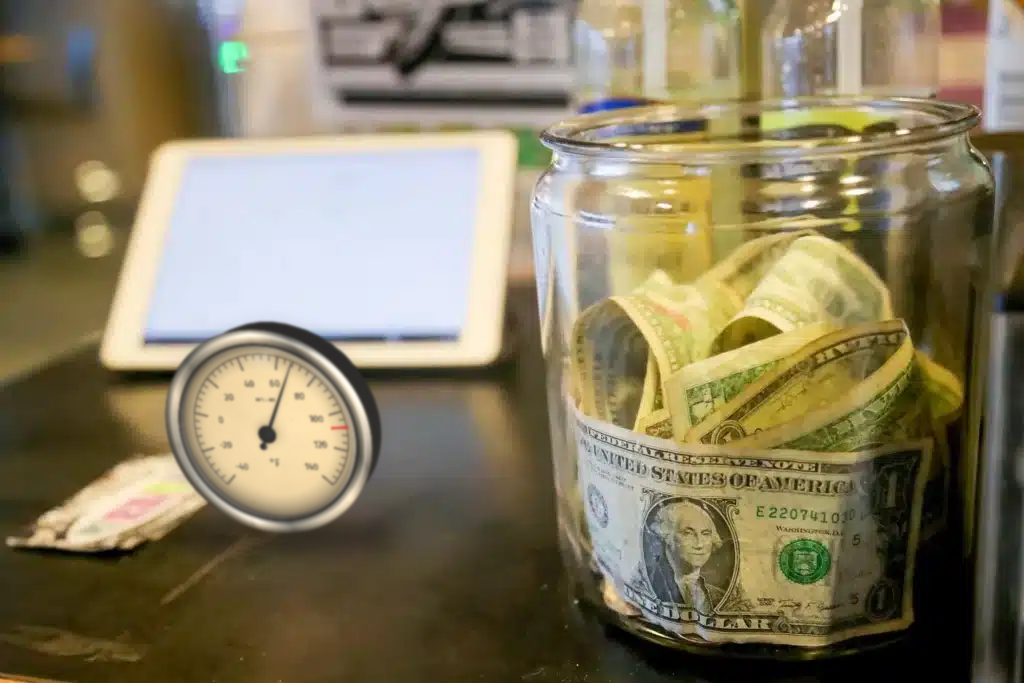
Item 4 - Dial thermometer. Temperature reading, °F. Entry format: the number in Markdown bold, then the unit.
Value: **68** °F
